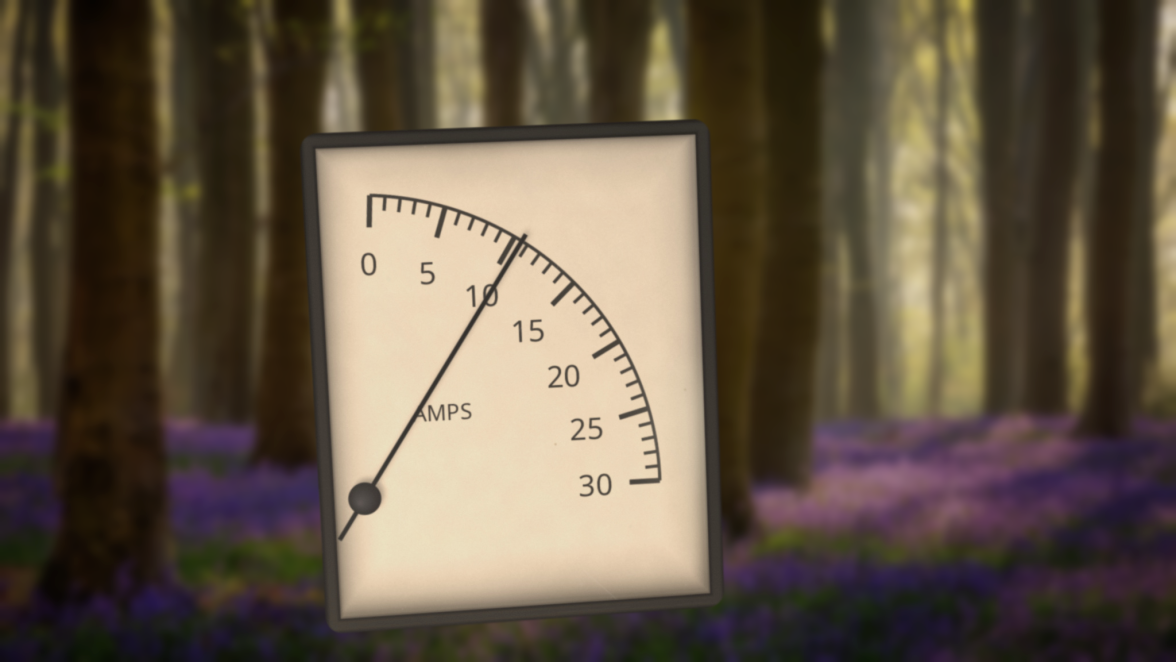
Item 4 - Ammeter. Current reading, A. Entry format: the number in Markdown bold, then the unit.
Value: **10.5** A
